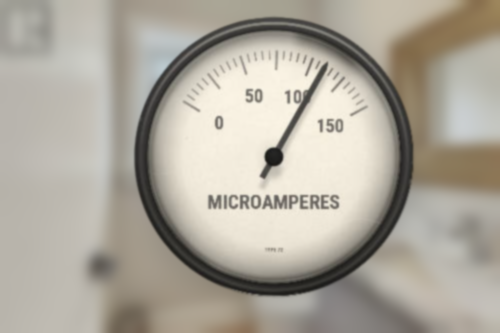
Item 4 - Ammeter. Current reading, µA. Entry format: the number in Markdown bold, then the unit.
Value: **110** µA
